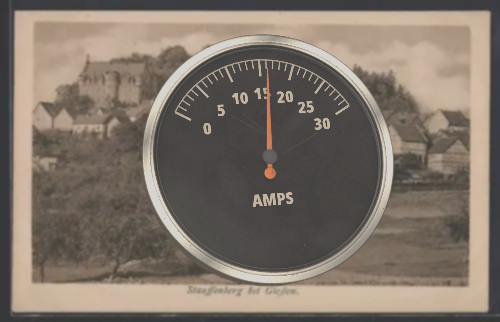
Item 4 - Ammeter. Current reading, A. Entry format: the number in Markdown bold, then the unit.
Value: **16** A
